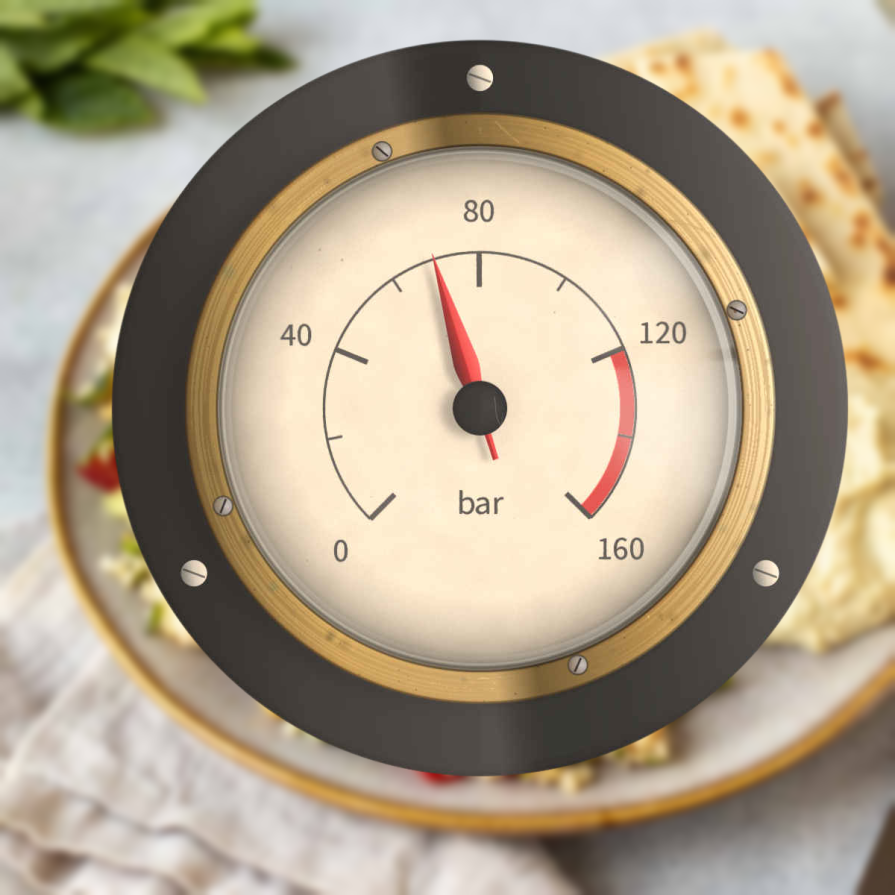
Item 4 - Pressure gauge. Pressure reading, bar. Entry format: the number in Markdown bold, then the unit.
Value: **70** bar
